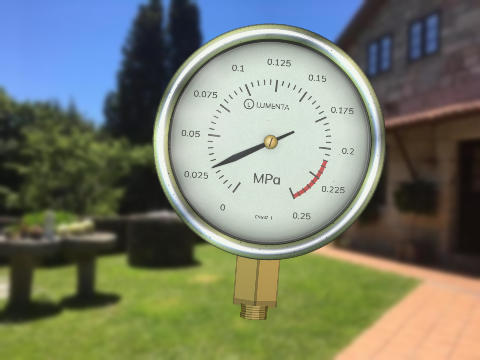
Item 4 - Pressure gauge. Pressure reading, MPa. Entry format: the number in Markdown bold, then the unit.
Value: **0.025** MPa
